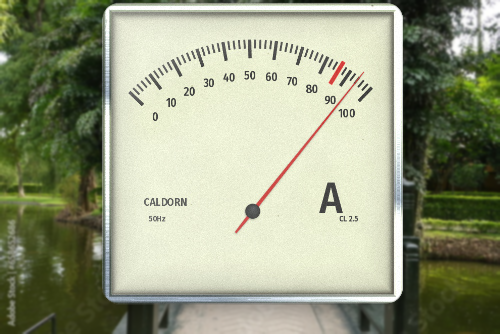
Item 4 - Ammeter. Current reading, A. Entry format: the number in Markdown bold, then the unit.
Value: **94** A
